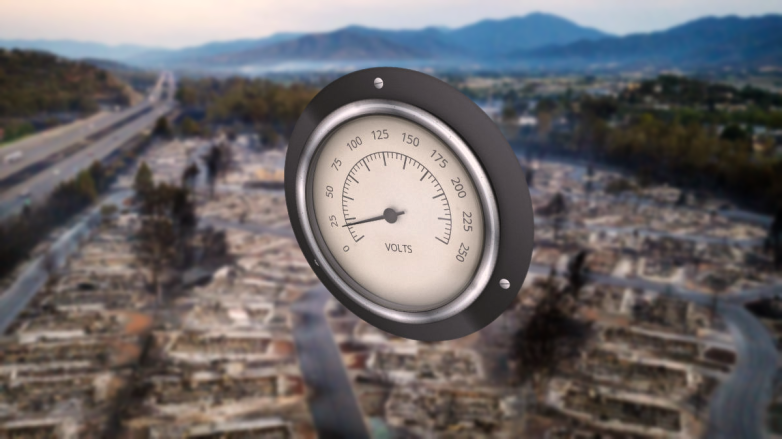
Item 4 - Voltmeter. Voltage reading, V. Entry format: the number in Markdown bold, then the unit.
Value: **20** V
